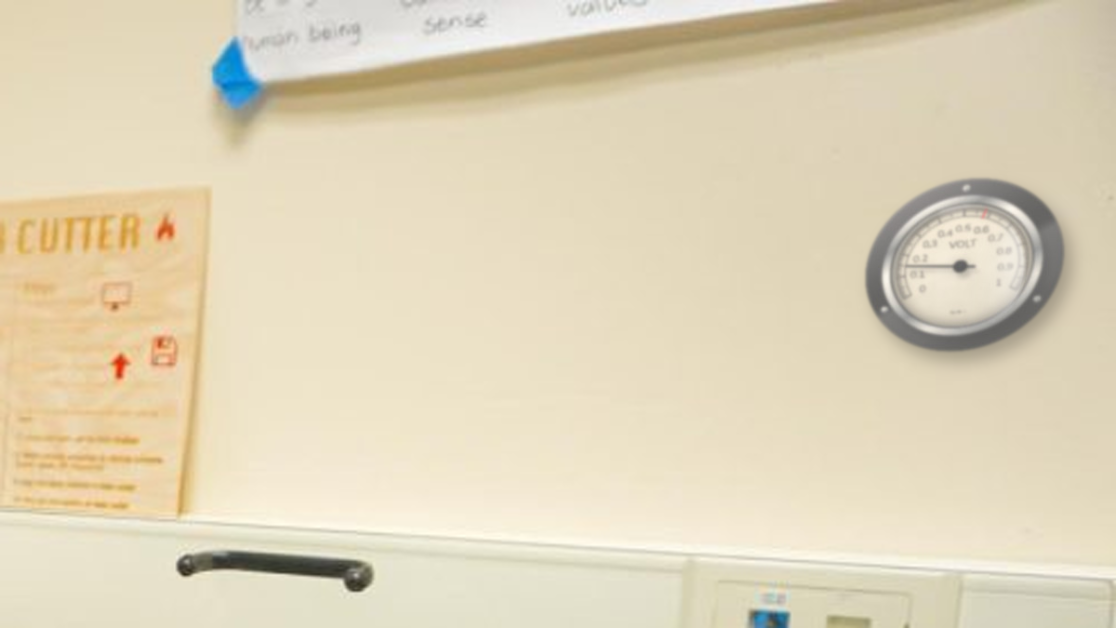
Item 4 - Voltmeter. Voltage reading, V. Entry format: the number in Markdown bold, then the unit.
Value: **0.15** V
